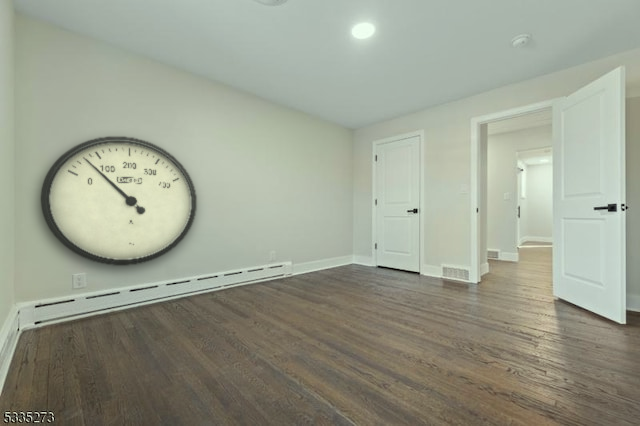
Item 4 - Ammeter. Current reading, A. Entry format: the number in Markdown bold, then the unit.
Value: **60** A
